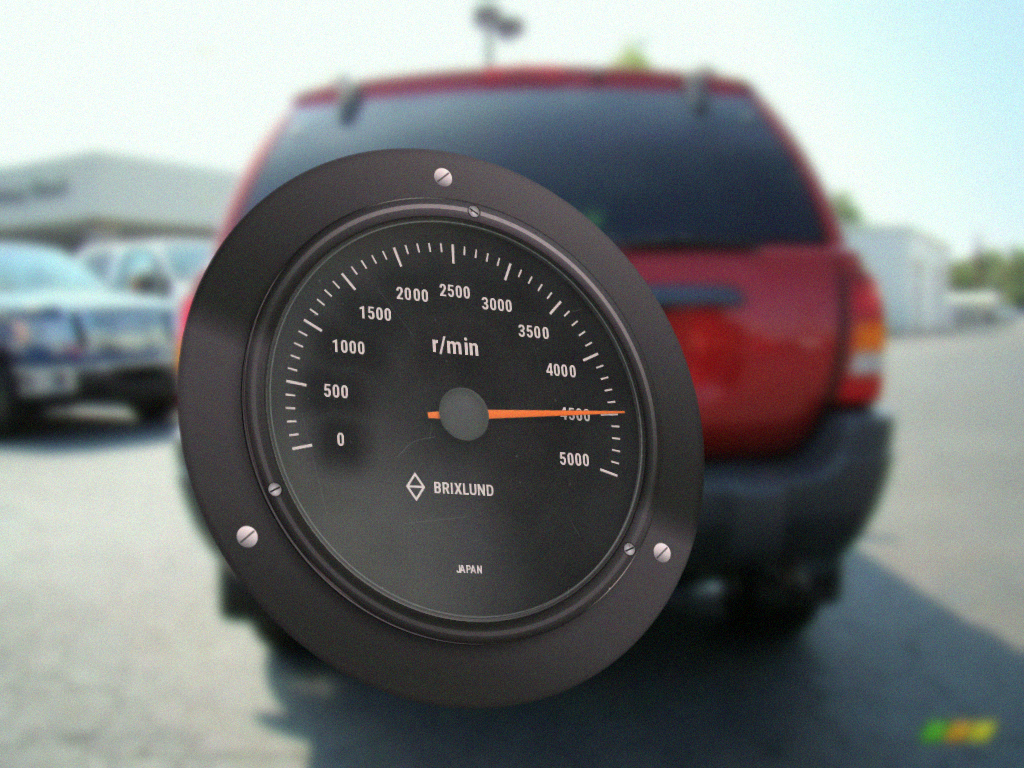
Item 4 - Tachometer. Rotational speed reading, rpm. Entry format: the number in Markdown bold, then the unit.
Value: **4500** rpm
